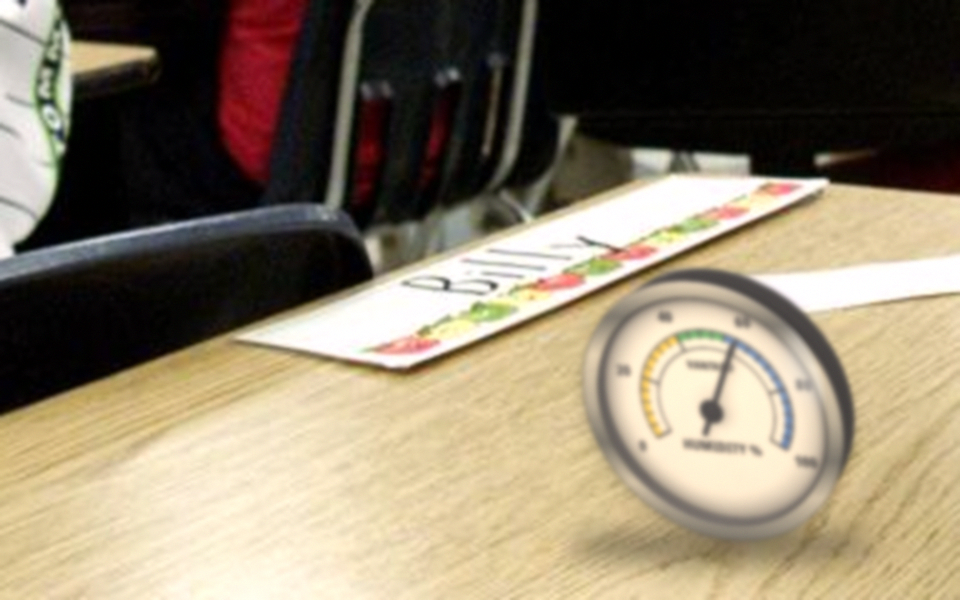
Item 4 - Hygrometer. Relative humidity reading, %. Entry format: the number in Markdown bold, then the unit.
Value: **60** %
